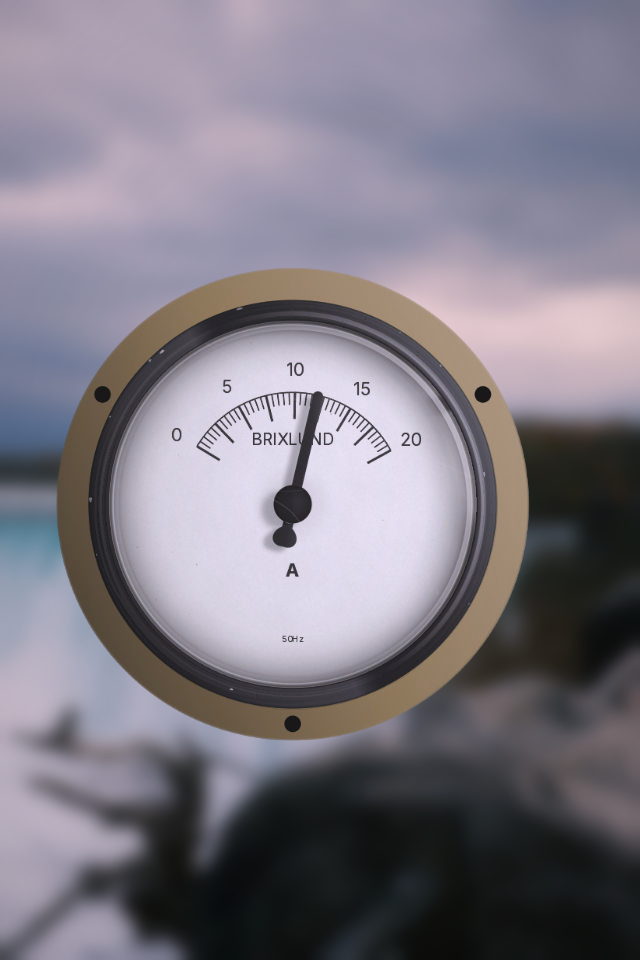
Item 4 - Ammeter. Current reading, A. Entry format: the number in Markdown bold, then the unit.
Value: **12** A
